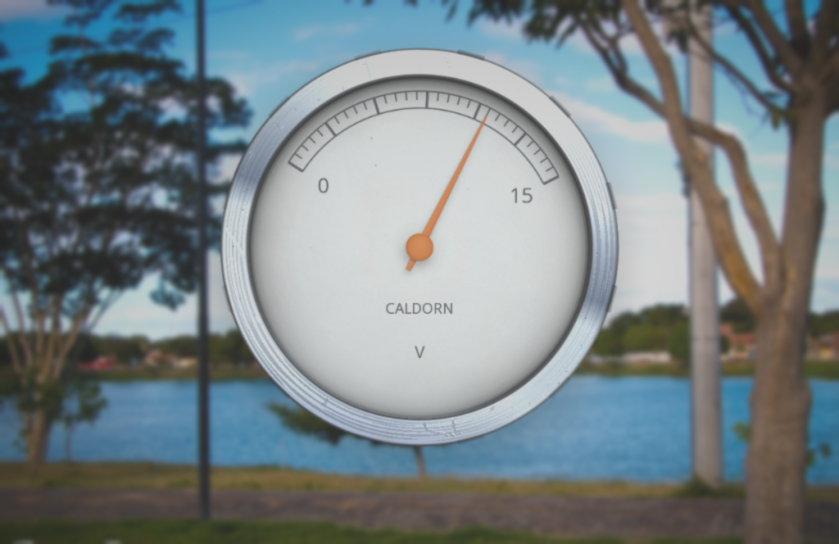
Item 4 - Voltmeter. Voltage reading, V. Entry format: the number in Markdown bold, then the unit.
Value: **10.5** V
